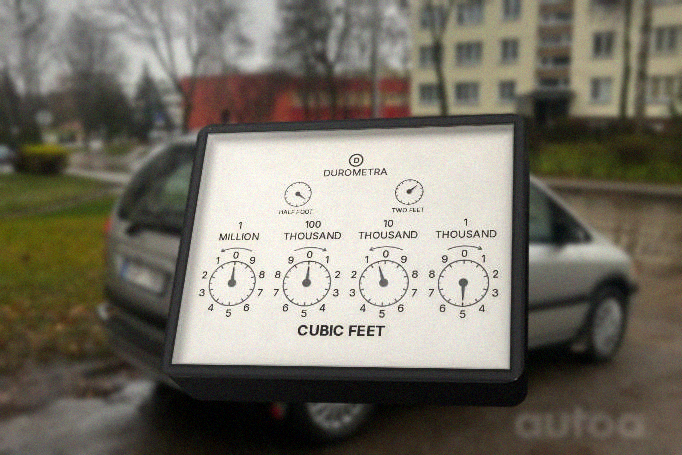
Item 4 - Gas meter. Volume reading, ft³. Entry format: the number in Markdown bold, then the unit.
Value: **500** ft³
